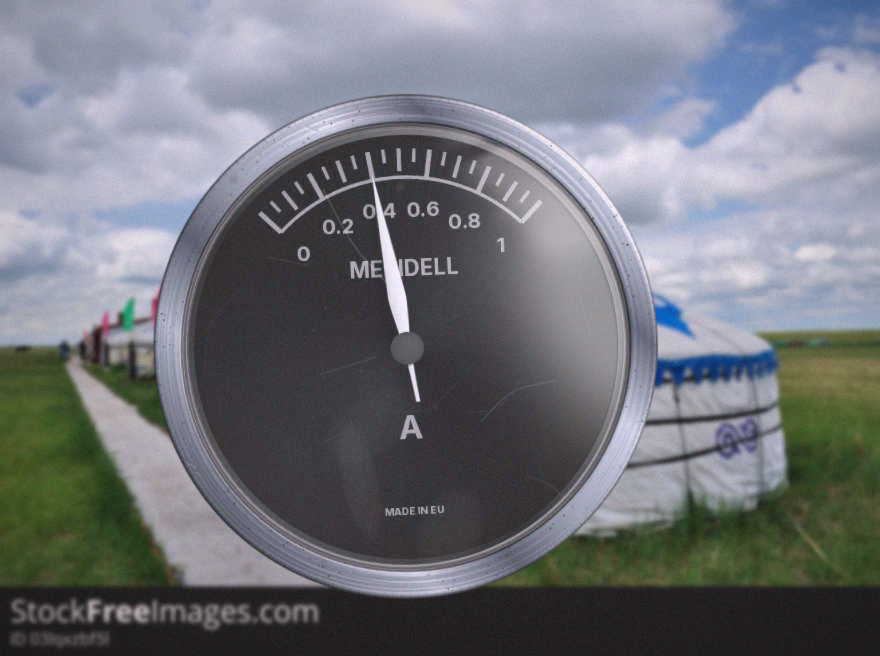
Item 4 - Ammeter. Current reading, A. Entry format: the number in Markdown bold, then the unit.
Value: **0.4** A
